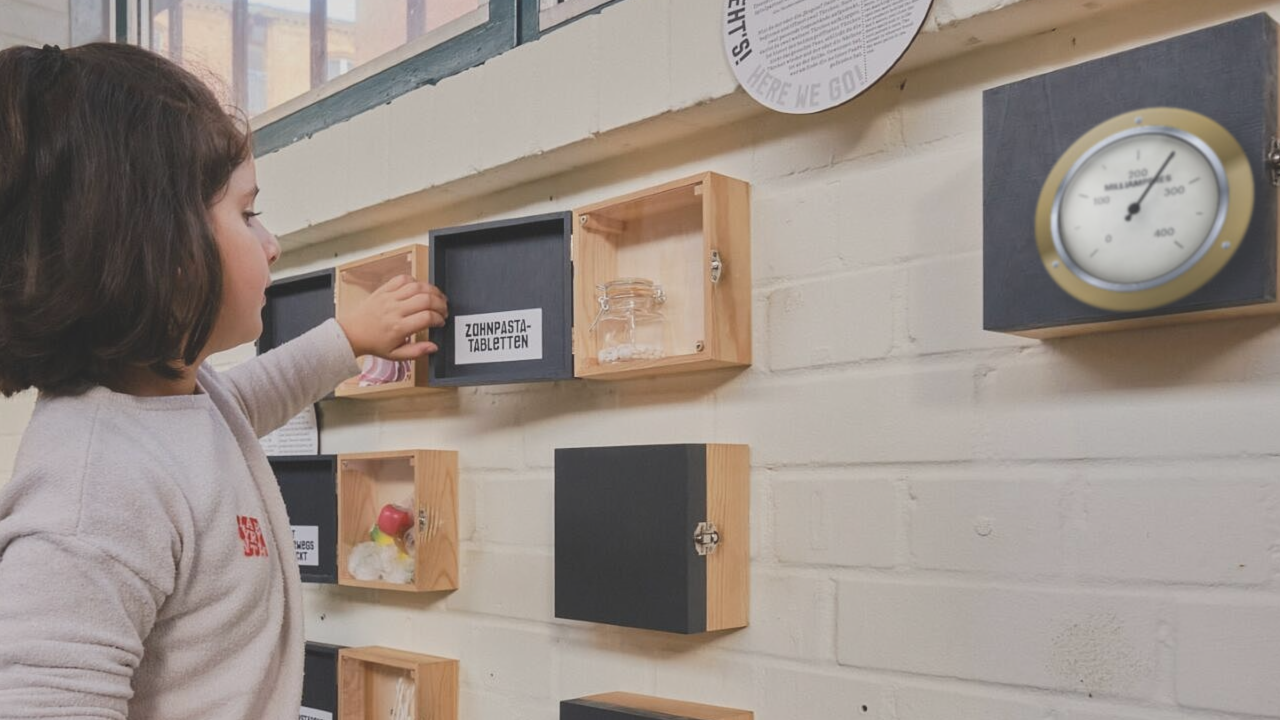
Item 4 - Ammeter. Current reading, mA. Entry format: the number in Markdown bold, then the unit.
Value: **250** mA
